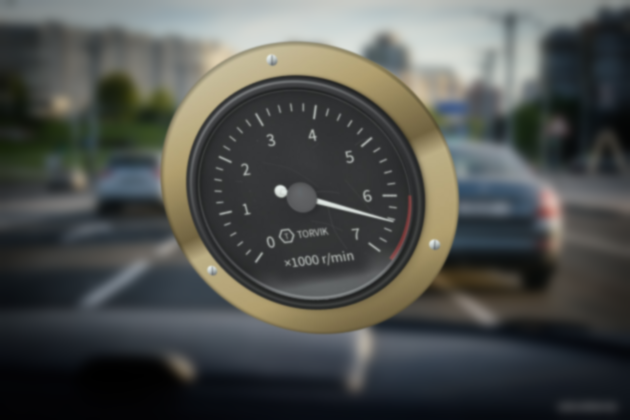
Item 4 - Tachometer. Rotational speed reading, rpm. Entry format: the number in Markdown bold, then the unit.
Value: **6400** rpm
